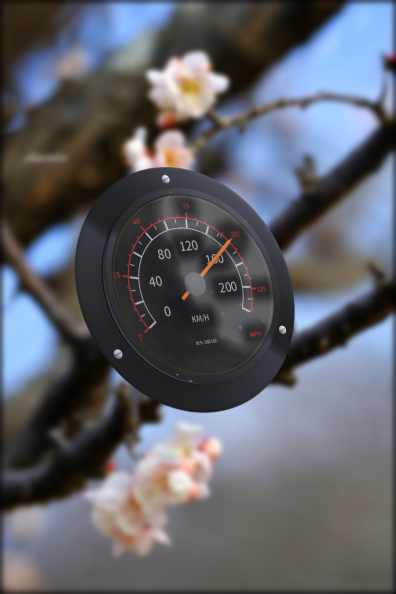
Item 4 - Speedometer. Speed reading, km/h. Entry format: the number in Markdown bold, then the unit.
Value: **160** km/h
